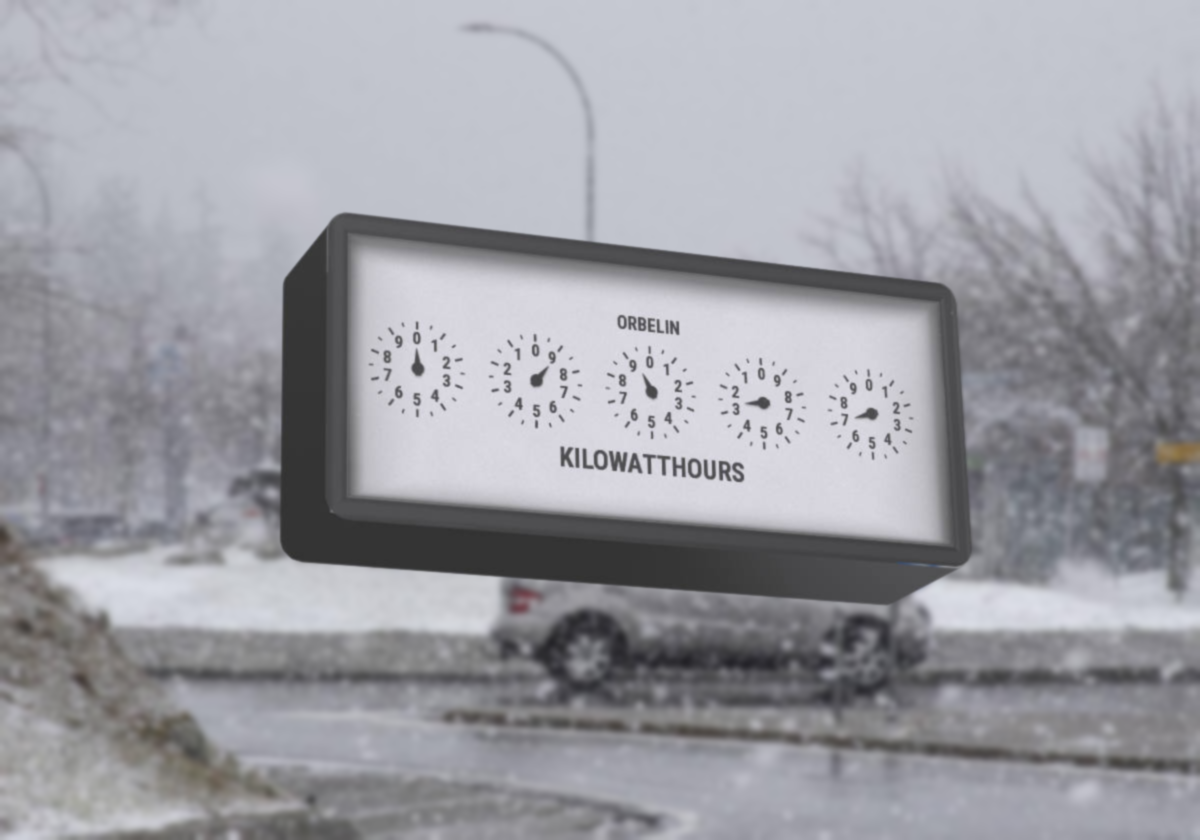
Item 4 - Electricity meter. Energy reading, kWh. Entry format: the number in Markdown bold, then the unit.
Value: **98927** kWh
